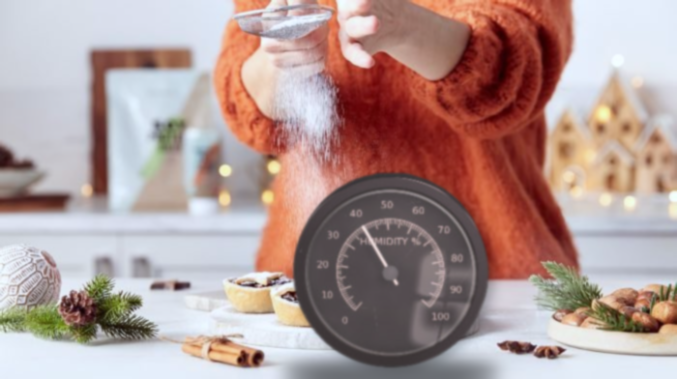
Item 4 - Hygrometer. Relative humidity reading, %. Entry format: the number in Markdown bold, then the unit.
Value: **40** %
